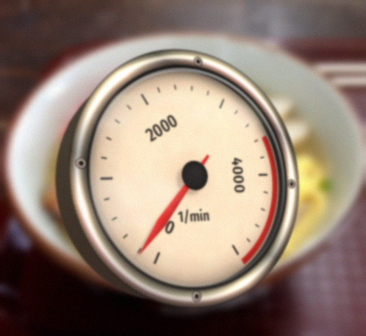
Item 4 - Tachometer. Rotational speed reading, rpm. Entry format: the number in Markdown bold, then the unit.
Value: **200** rpm
